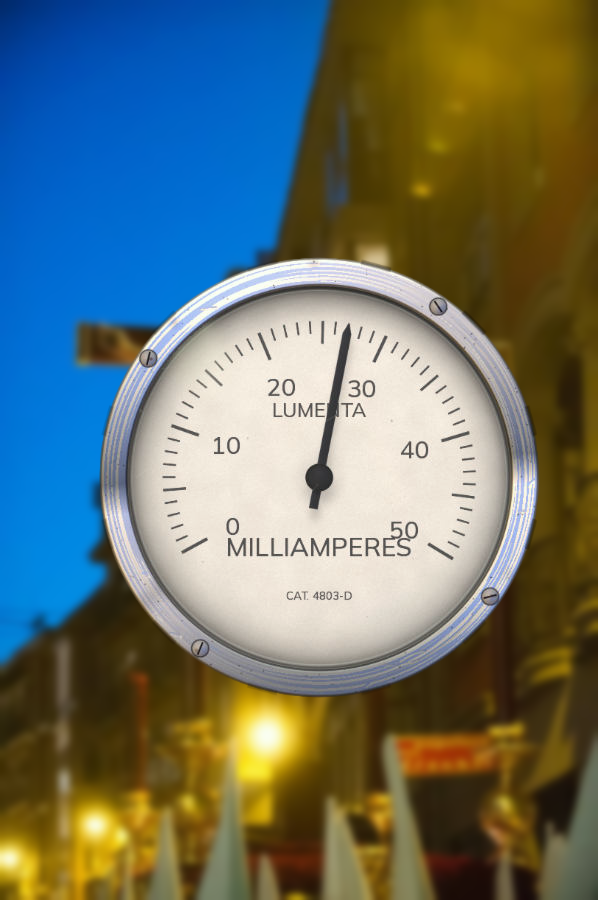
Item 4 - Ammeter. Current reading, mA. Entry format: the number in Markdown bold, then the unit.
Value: **27** mA
